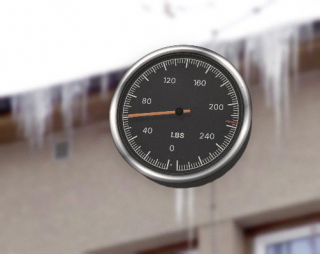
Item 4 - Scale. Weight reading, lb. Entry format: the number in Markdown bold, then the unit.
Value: **60** lb
